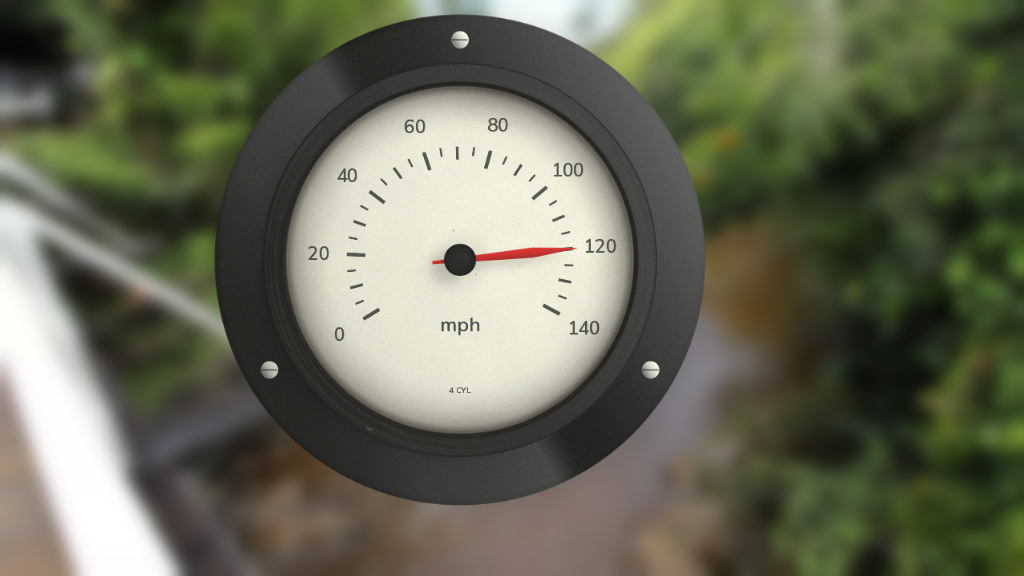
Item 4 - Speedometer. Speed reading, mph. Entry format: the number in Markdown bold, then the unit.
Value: **120** mph
